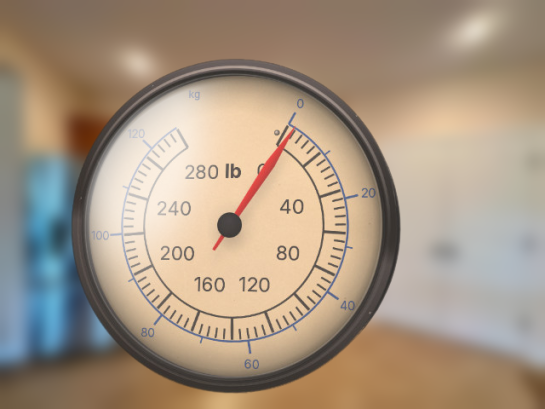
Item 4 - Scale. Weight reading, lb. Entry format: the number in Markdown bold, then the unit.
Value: **4** lb
